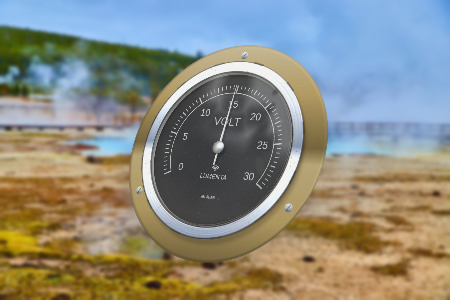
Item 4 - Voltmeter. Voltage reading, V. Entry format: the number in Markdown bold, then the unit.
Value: **15** V
